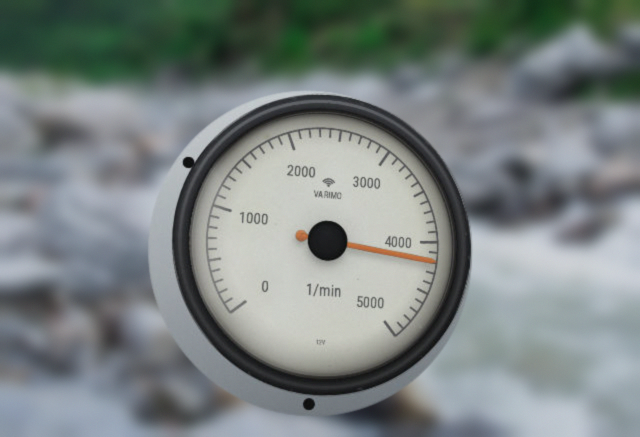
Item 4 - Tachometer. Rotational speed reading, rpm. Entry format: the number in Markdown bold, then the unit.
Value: **4200** rpm
